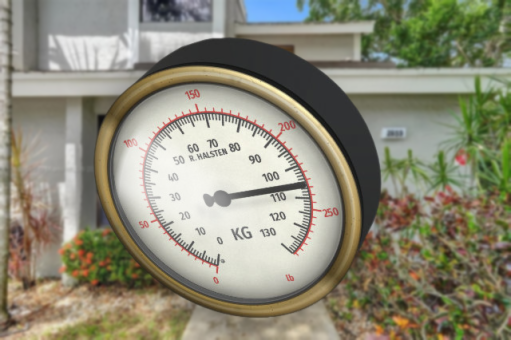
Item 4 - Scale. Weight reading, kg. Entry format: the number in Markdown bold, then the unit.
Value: **105** kg
